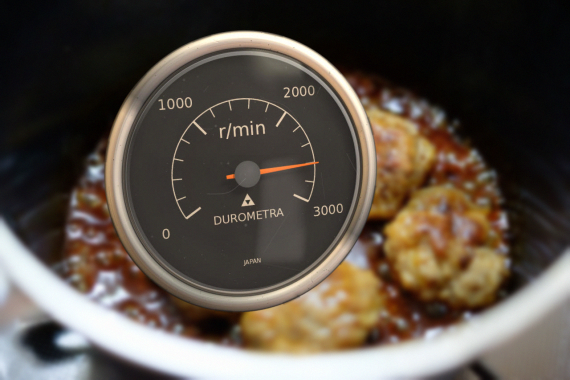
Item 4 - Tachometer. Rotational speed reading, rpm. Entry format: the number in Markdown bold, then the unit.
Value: **2600** rpm
